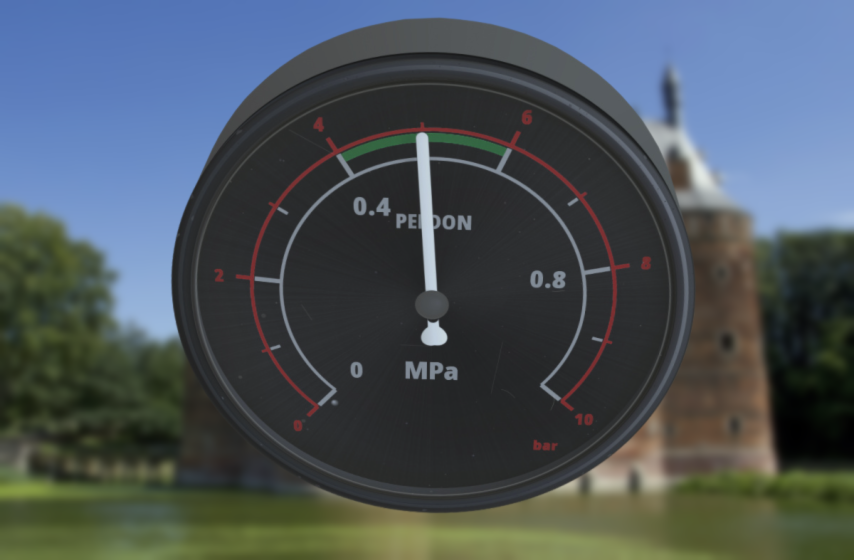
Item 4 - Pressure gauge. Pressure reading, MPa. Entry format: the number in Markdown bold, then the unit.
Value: **0.5** MPa
